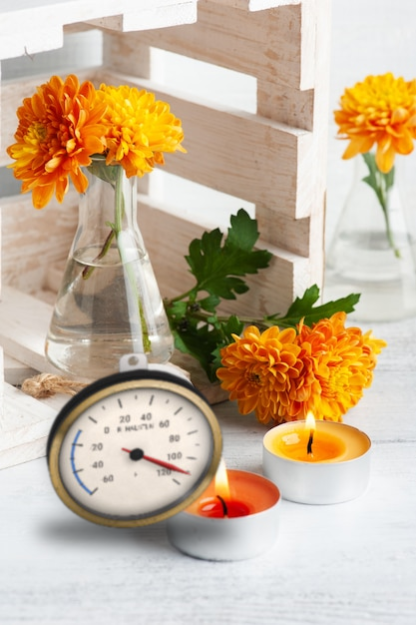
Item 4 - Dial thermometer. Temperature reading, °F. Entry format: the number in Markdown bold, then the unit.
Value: **110** °F
